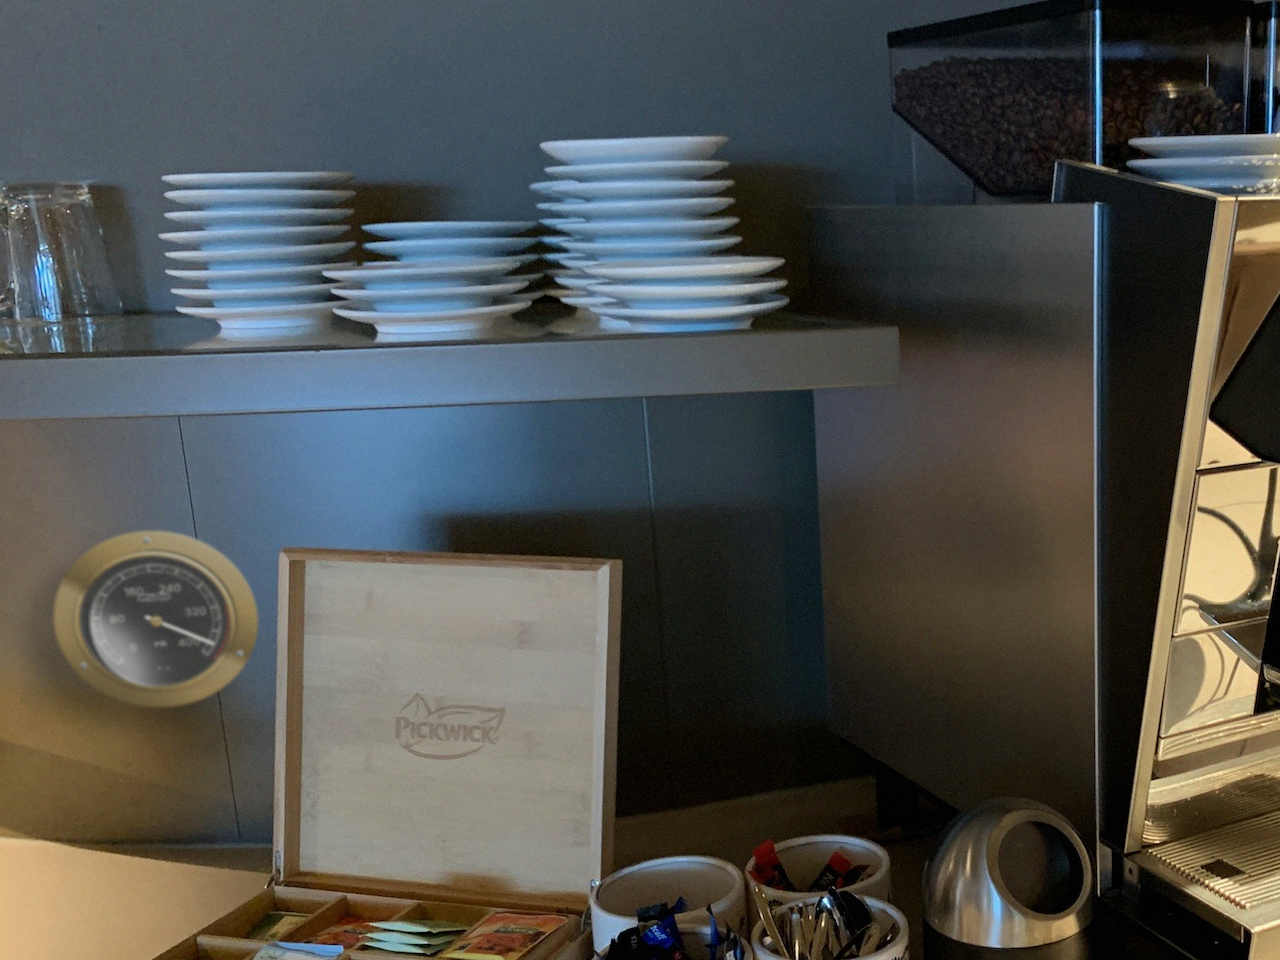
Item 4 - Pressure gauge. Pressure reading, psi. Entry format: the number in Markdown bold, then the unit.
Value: **380** psi
